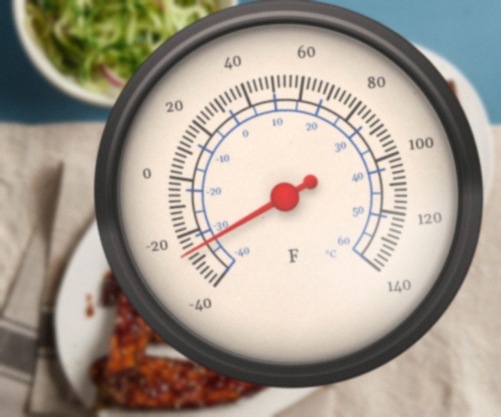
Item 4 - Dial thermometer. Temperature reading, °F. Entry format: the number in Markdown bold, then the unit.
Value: **-26** °F
